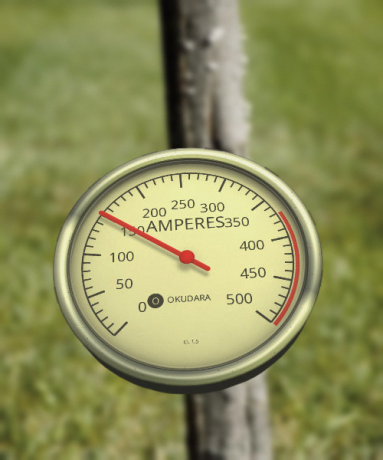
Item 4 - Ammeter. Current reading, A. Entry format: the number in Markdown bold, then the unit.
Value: **150** A
